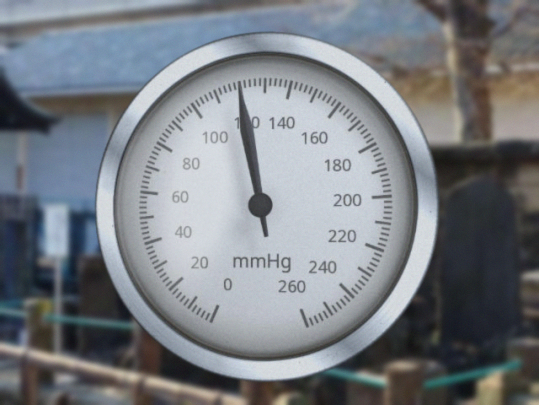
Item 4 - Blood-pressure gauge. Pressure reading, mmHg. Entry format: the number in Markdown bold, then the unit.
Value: **120** mmHg
